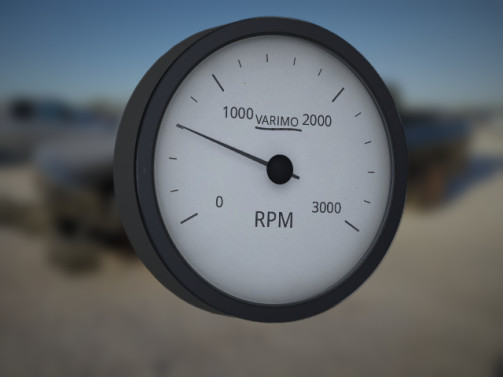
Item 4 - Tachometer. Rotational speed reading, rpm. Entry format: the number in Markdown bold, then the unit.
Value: **600** rpm
